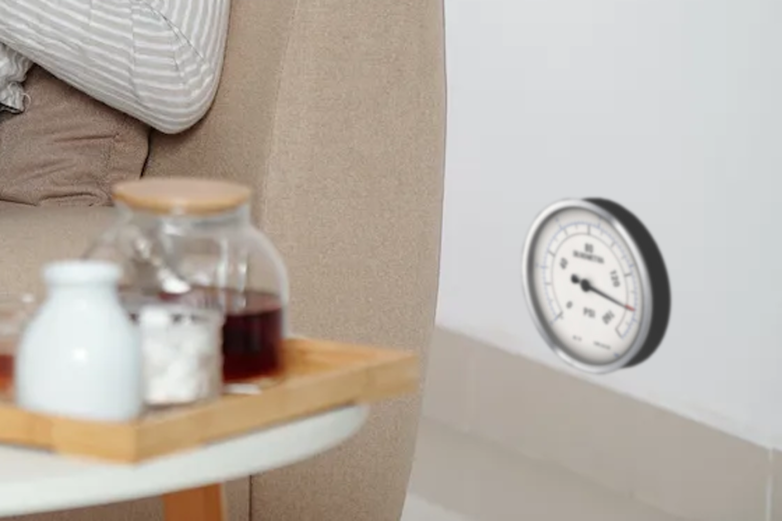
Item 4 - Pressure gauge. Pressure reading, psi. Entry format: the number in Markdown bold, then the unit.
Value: **140** psi
